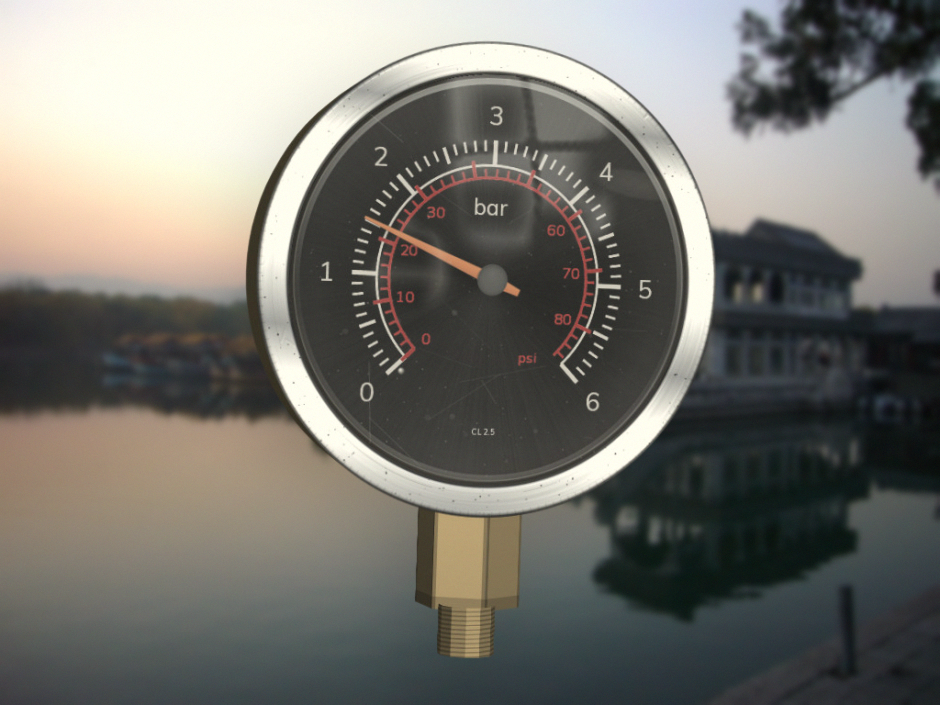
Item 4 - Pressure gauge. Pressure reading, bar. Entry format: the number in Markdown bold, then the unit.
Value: **1.5** bar
